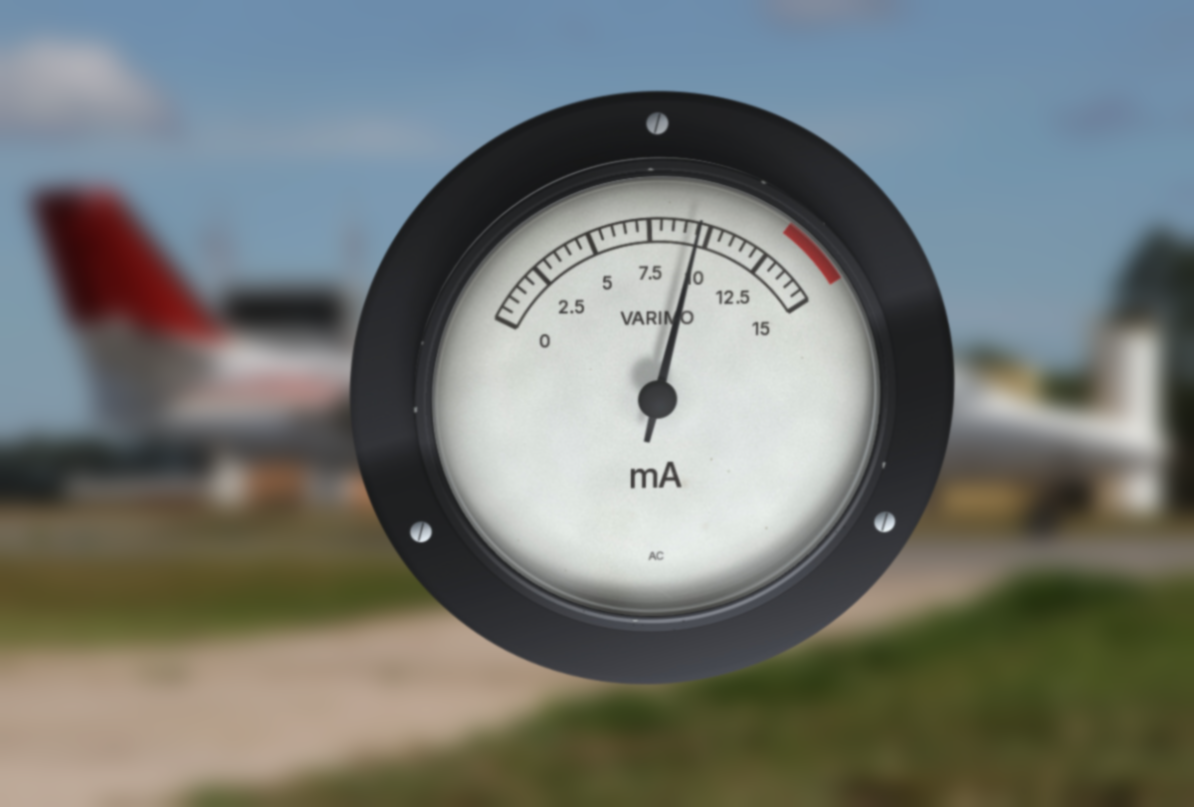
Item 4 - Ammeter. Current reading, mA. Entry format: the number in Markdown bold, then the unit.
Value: **9.5** mA
